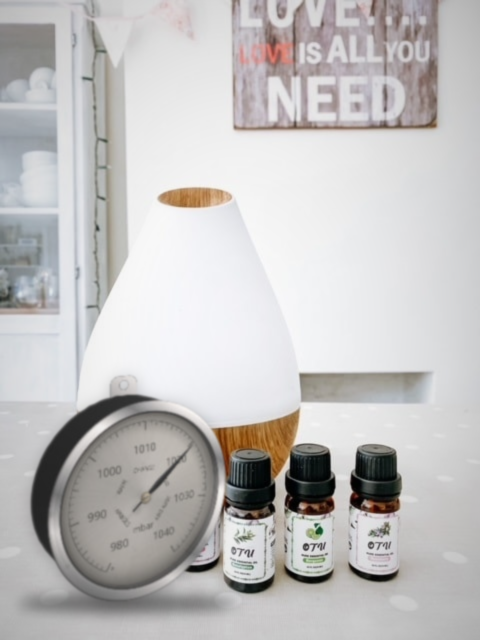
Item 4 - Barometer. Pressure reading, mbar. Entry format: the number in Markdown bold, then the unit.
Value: **1020** mbar
